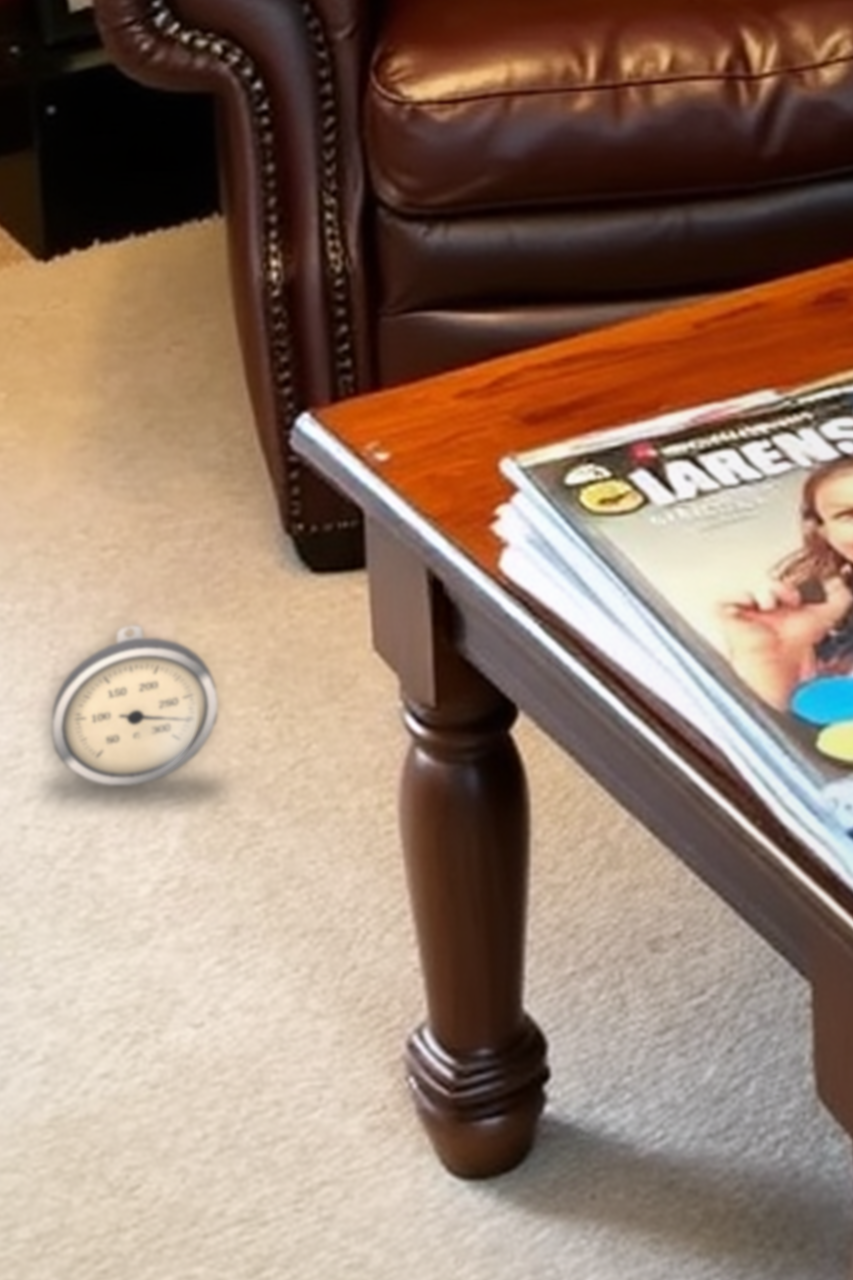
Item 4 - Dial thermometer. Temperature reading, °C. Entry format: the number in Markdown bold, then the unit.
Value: **275** °C
